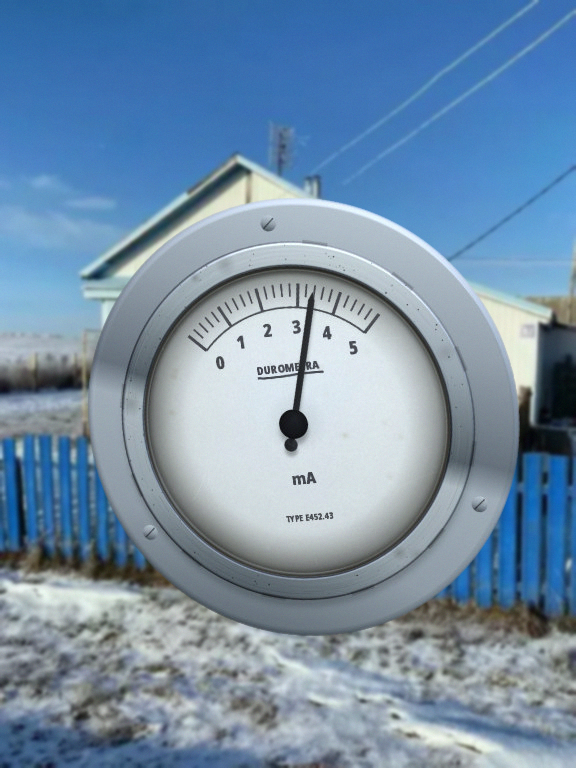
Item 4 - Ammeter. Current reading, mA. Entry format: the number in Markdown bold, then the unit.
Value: **3.4** mA
